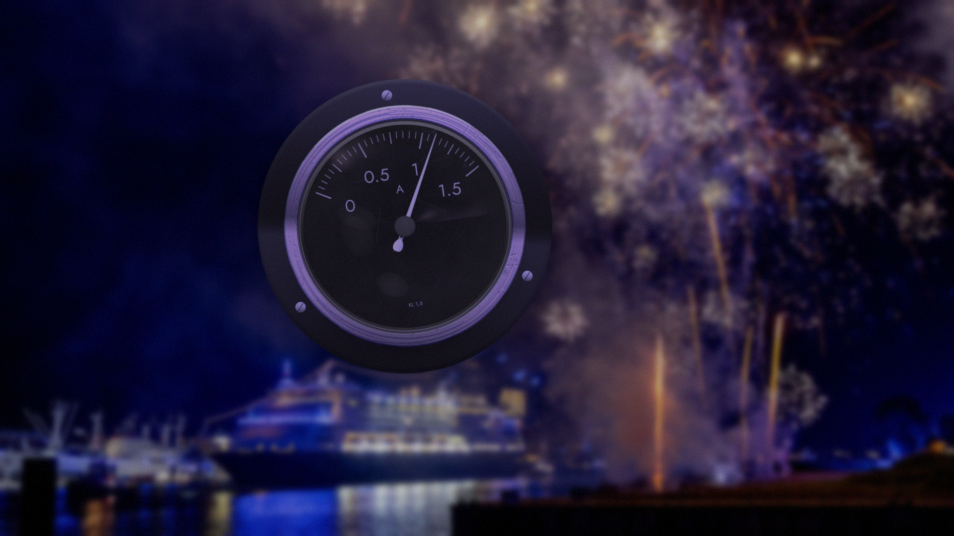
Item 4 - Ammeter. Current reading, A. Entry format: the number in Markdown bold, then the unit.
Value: **1.1** A
